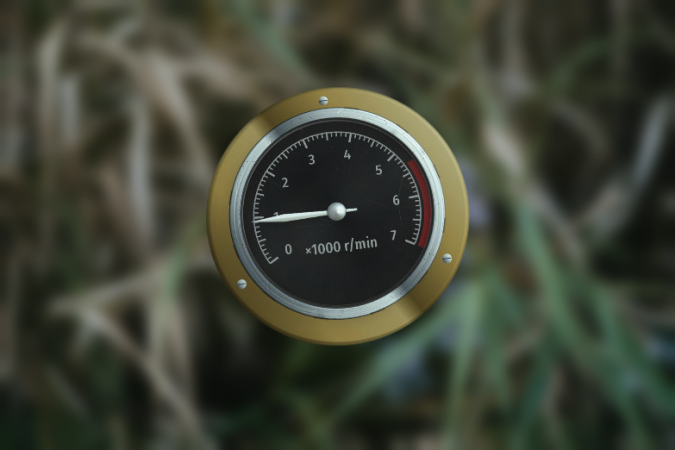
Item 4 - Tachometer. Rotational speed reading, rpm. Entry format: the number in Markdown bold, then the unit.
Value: **900** rpm
